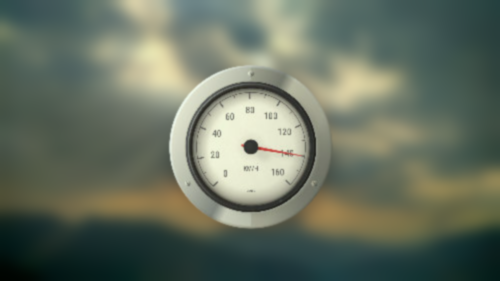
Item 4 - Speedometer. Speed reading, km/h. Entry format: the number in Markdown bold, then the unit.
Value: **140** km/h
